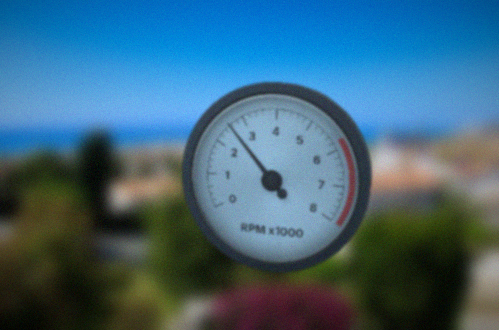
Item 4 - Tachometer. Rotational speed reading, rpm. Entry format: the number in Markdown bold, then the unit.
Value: **2600** rpm
